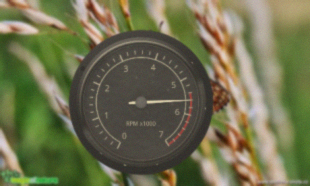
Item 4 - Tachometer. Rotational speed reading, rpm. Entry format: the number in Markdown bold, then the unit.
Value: **5600** rpm
